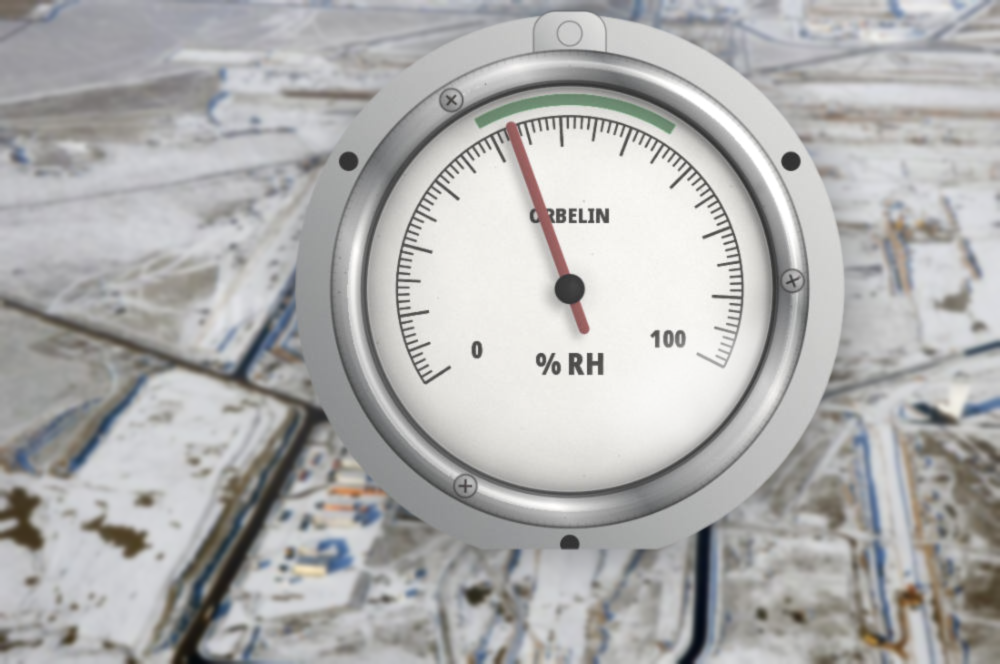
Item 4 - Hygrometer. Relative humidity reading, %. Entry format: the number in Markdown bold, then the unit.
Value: **43** %
